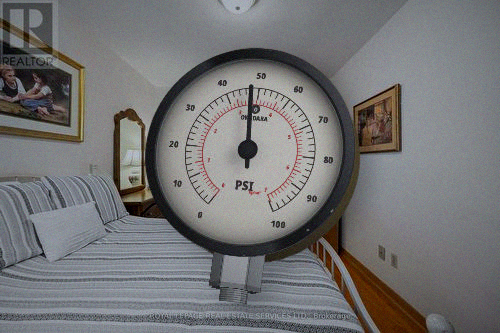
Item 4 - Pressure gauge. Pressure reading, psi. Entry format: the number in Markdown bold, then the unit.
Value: **48** psi
